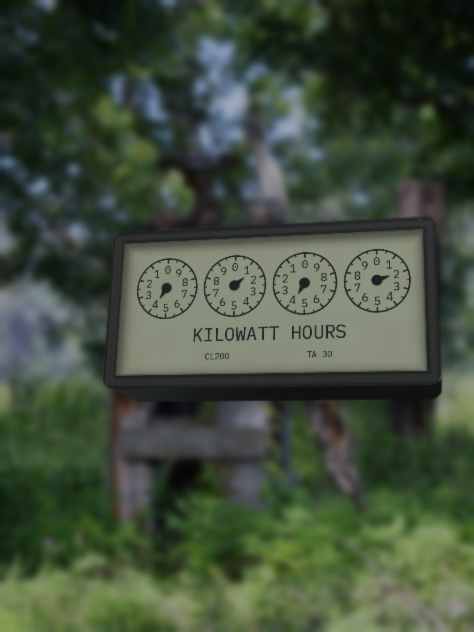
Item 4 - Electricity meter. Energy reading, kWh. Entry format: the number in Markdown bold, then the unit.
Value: **4142** kWh
